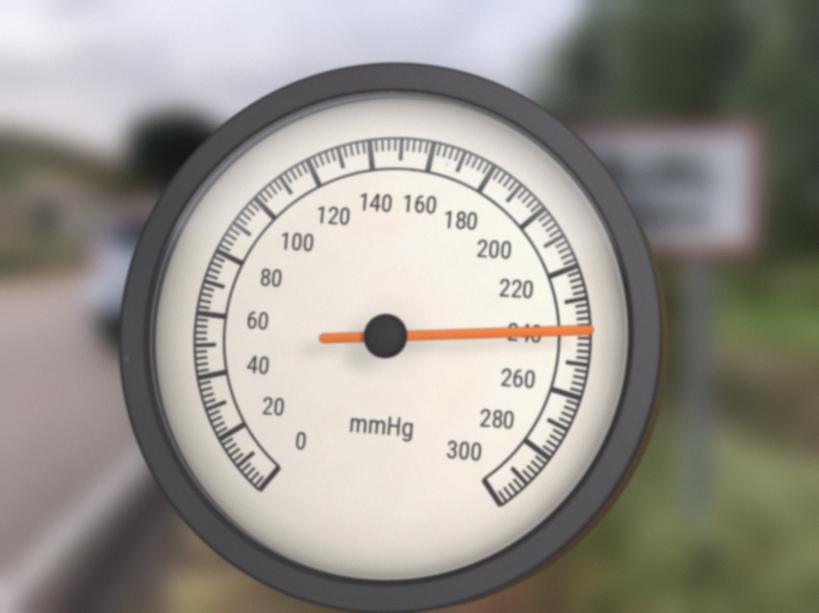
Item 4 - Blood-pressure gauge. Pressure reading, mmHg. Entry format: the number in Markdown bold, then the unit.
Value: **240** mmHg
